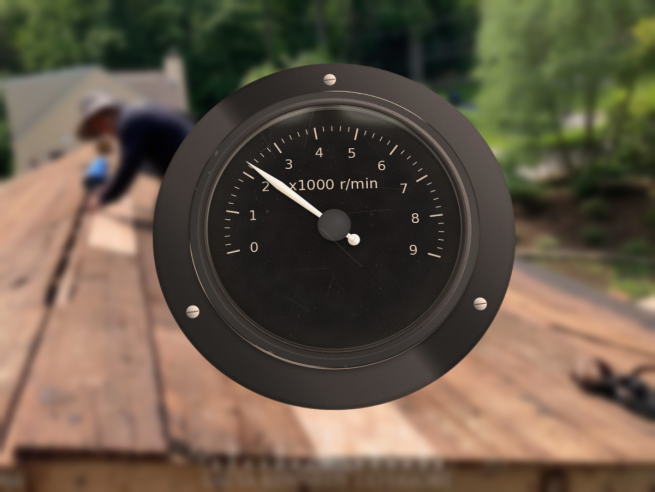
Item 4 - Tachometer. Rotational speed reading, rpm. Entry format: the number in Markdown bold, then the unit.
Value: **2200** rpm
